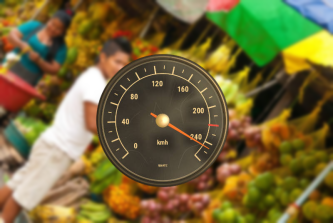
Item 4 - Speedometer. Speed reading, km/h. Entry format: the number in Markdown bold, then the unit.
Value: **245** km/h
